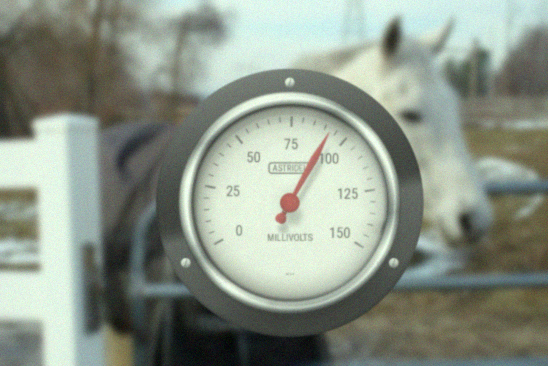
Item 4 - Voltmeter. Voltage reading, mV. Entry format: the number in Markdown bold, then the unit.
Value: **92.5** mV
